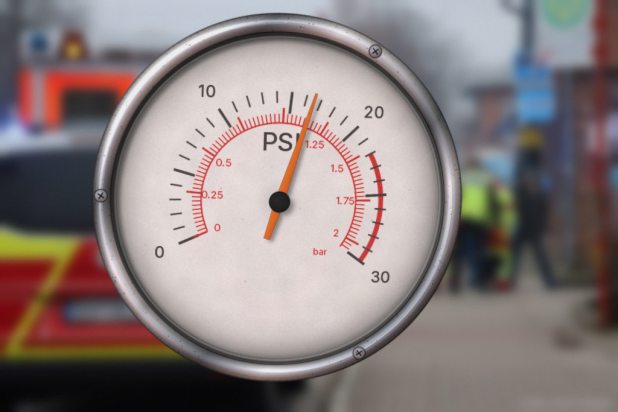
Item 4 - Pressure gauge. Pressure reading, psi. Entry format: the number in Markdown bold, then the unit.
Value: **16.5** psi
